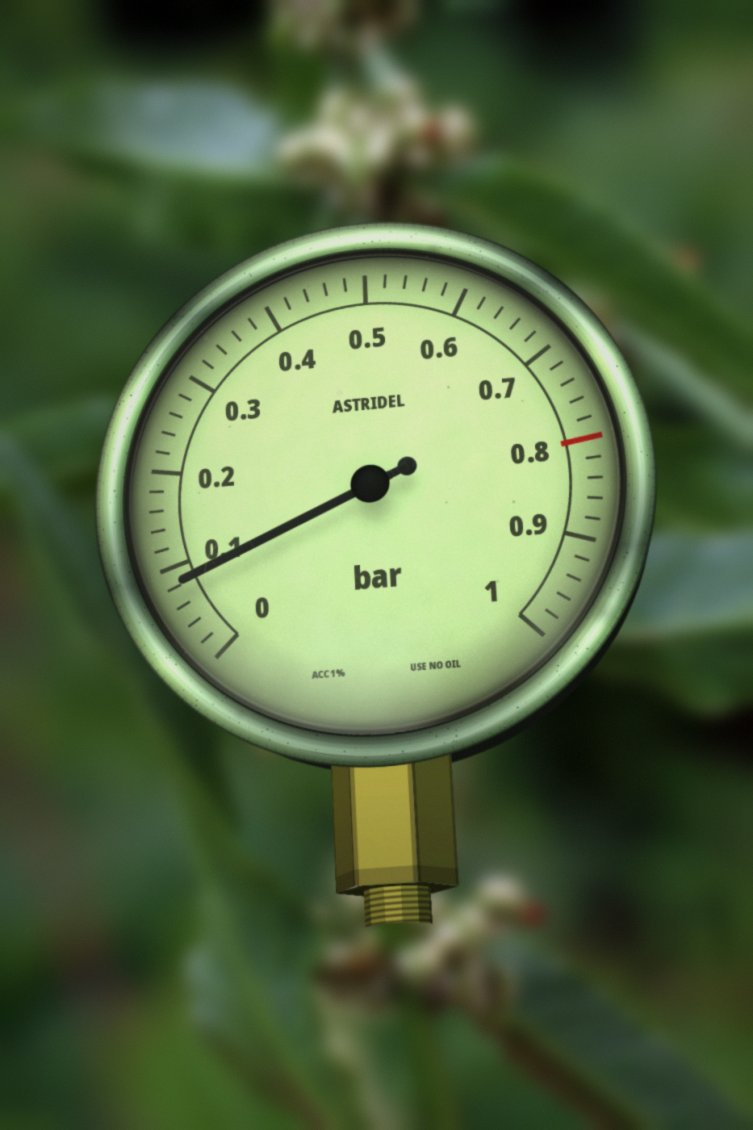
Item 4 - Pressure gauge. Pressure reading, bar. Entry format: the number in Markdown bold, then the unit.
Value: **0.08** bar
